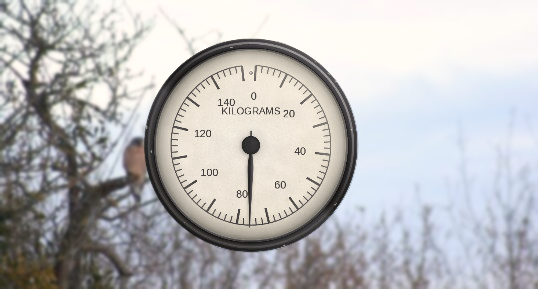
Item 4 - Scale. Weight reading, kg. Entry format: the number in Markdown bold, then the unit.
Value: **76** kg
